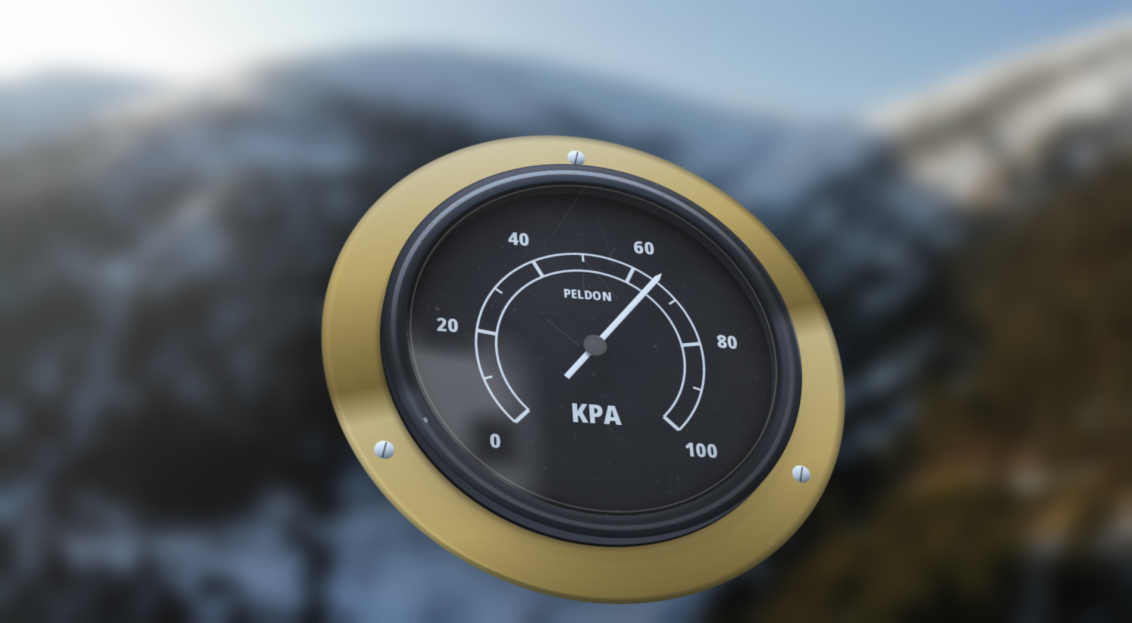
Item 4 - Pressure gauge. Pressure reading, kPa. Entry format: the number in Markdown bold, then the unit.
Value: **65** kPa
